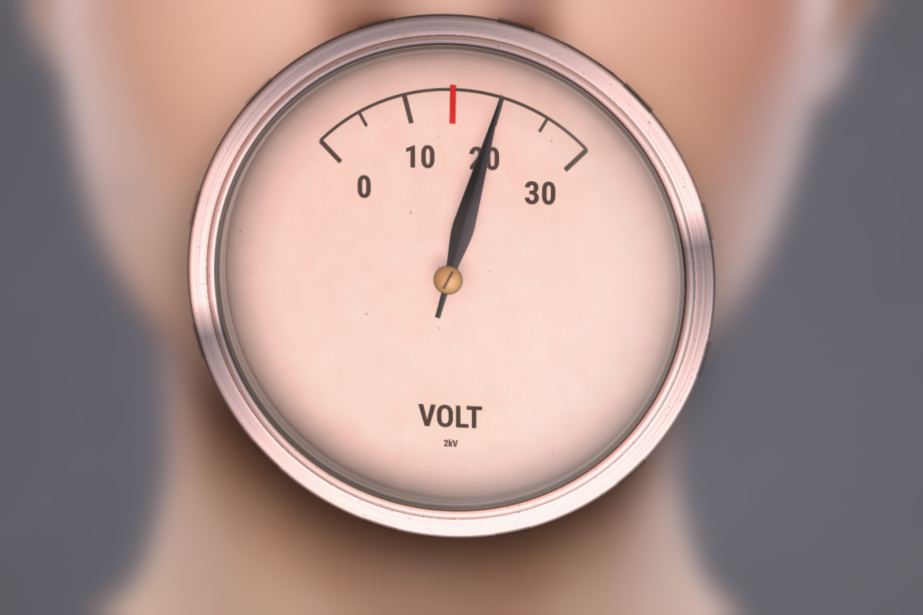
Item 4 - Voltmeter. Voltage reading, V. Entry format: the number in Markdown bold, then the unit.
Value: **20** V
